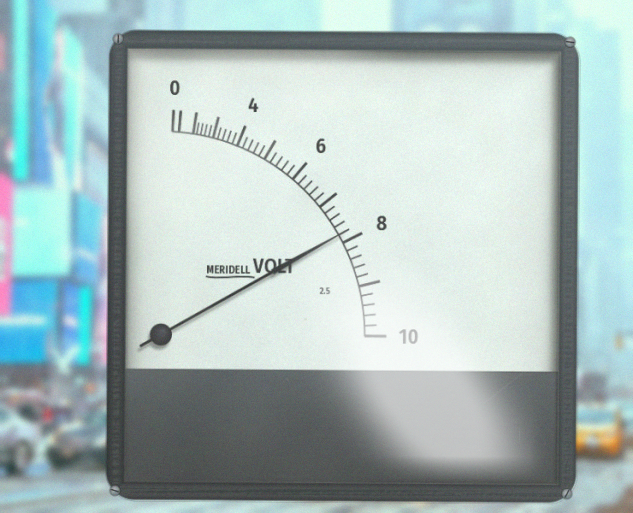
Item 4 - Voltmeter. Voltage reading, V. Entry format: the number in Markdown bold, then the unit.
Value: **7.8** V
